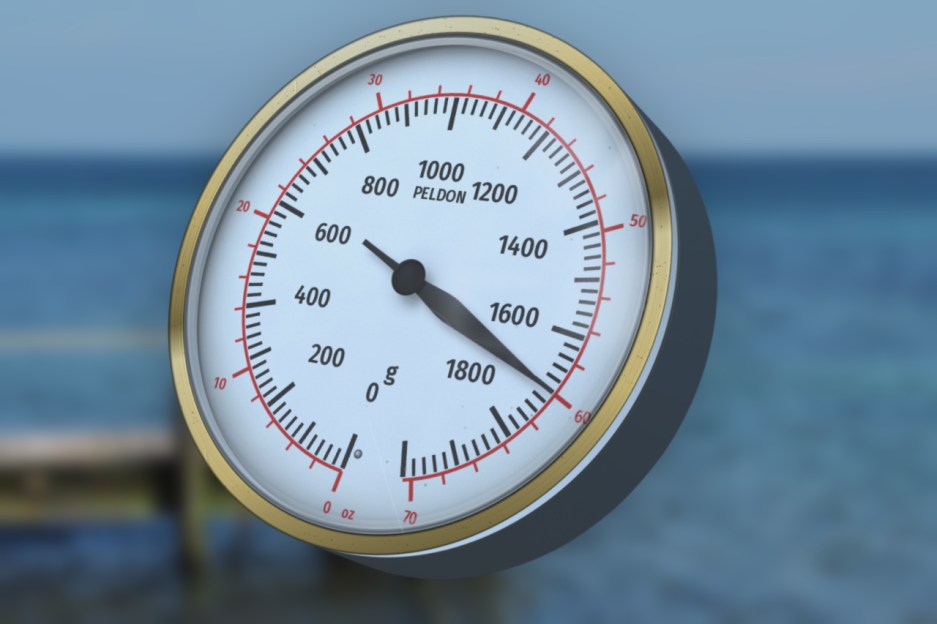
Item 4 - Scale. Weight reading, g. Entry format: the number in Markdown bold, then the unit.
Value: **1700** g
